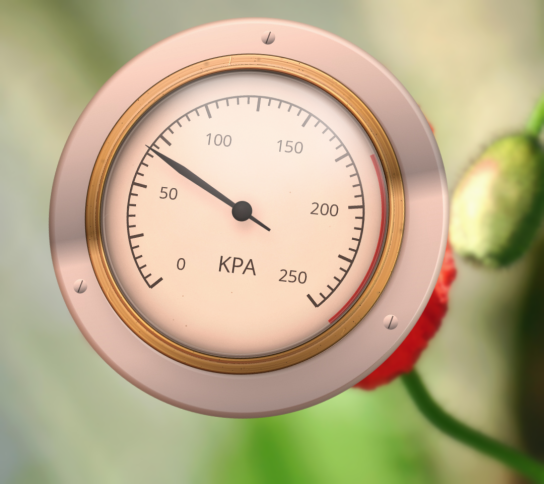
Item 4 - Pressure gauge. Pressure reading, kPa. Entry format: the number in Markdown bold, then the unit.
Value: **67.5** kPa
